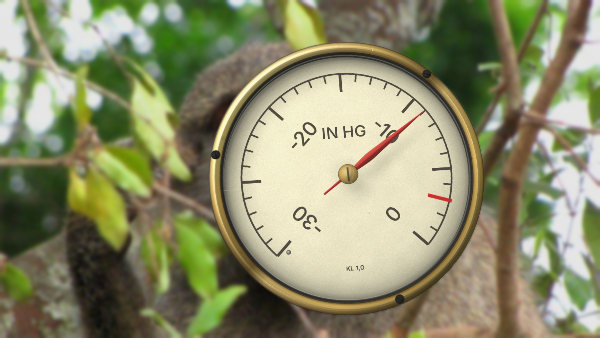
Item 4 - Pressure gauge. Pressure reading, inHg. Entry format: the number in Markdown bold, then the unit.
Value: **-9** inHg
